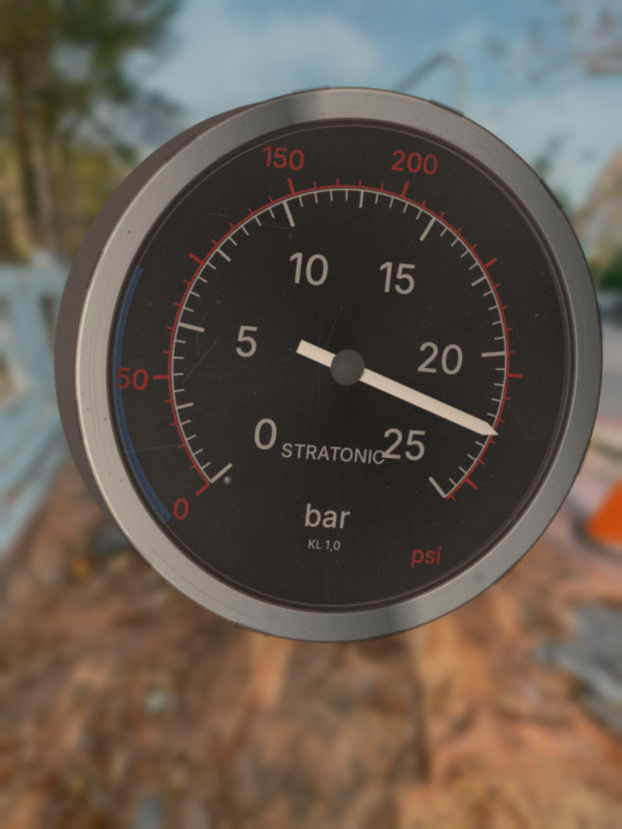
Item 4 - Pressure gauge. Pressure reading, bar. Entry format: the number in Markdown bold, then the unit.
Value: **22.5** bar
